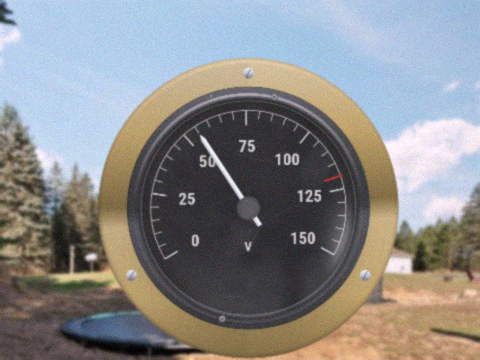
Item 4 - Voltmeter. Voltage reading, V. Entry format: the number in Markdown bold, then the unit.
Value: **55** V
